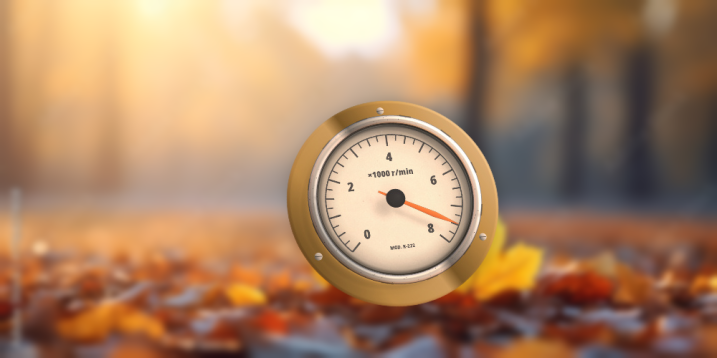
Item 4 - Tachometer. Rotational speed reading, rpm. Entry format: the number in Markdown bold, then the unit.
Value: **7500** rpm
